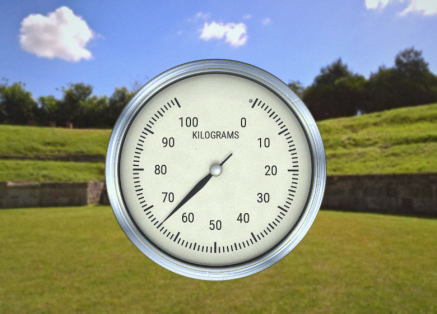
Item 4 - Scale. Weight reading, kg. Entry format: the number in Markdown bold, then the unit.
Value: **65** kg
